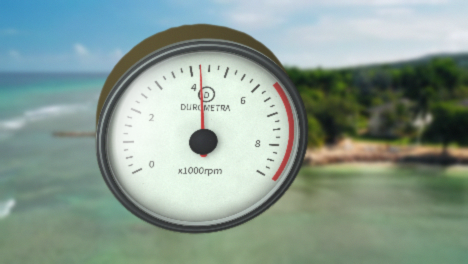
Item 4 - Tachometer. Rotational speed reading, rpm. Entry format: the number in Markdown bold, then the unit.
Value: **4250** rpm
